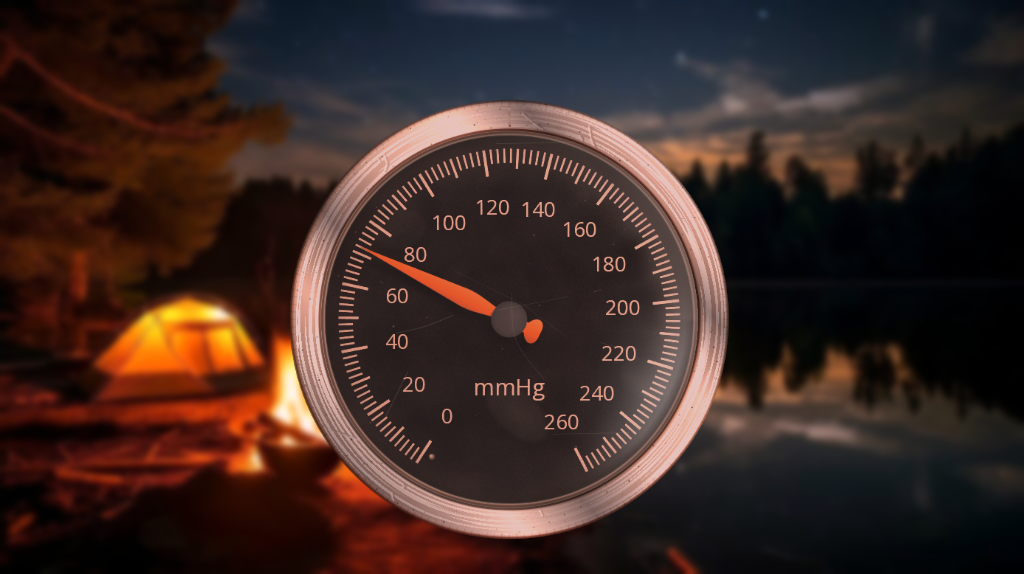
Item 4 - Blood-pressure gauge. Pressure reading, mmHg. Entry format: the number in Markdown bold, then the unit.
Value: **72** mmHg
